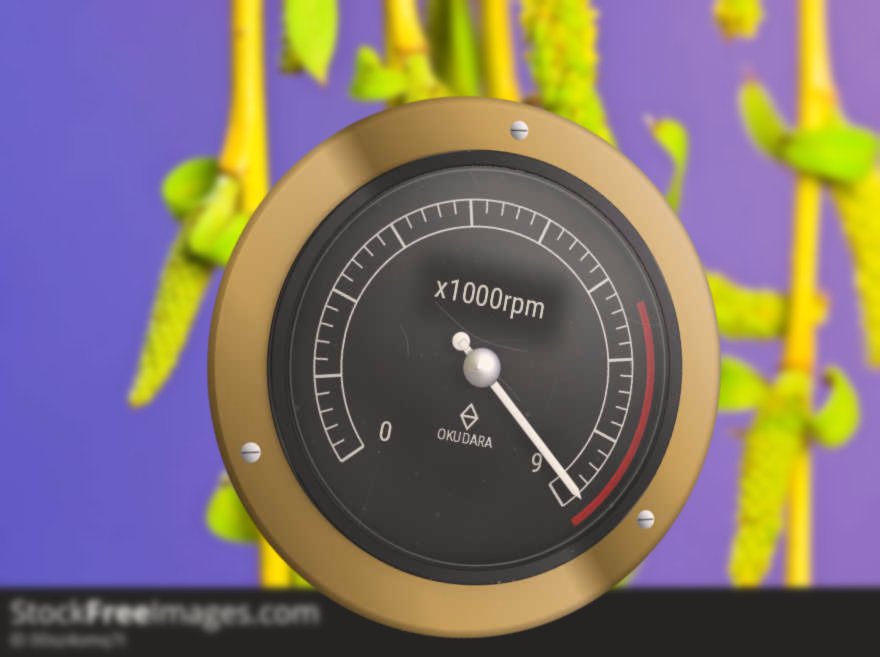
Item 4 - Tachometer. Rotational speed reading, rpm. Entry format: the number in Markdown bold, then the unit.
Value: **8800** rpm
